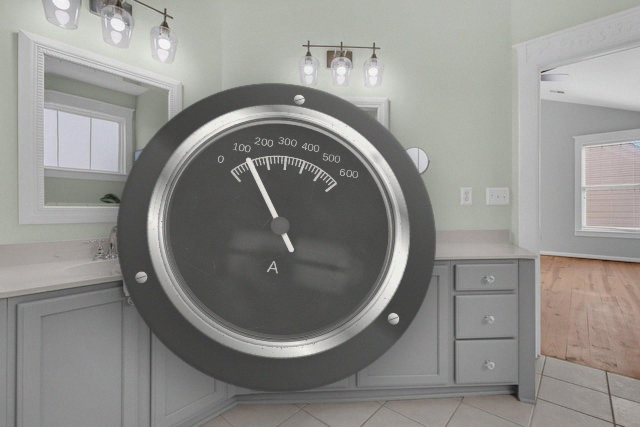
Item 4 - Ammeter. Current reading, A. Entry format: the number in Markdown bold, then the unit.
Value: **100** A
